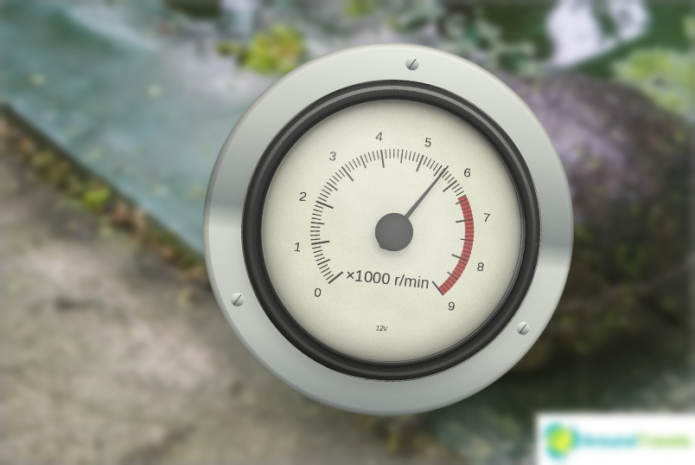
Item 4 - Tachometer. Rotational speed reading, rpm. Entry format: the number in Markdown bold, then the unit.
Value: **5600** rpm
